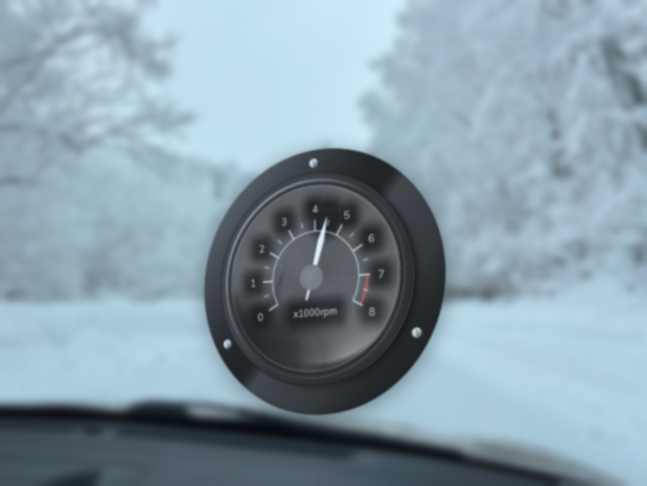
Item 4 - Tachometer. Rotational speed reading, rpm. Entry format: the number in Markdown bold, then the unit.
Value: **4500** rpm
